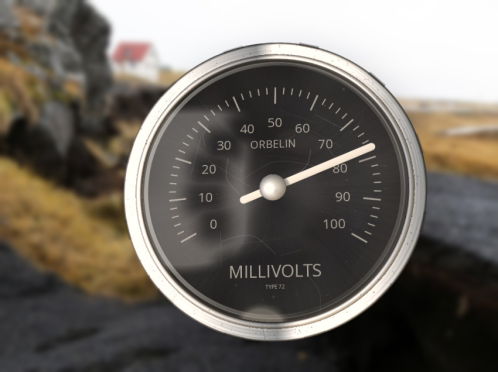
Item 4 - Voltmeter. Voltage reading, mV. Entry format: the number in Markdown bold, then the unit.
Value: **78** mV
